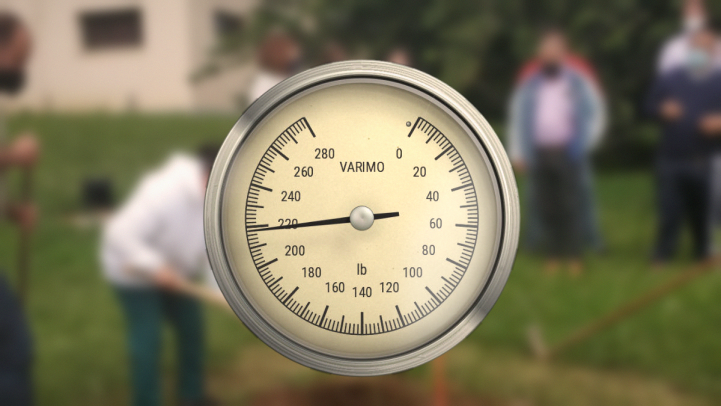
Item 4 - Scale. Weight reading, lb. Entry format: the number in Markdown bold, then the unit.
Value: **218** lb
